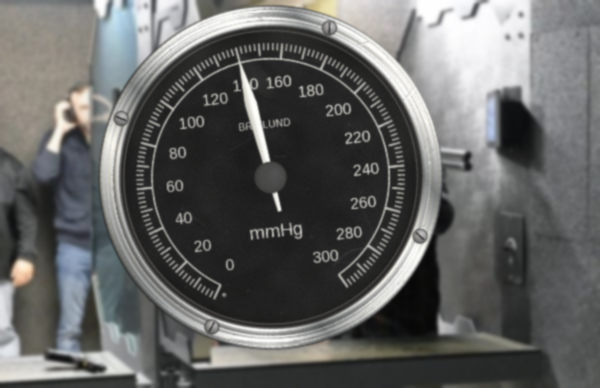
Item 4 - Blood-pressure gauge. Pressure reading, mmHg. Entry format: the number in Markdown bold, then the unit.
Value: **140** mmHg
